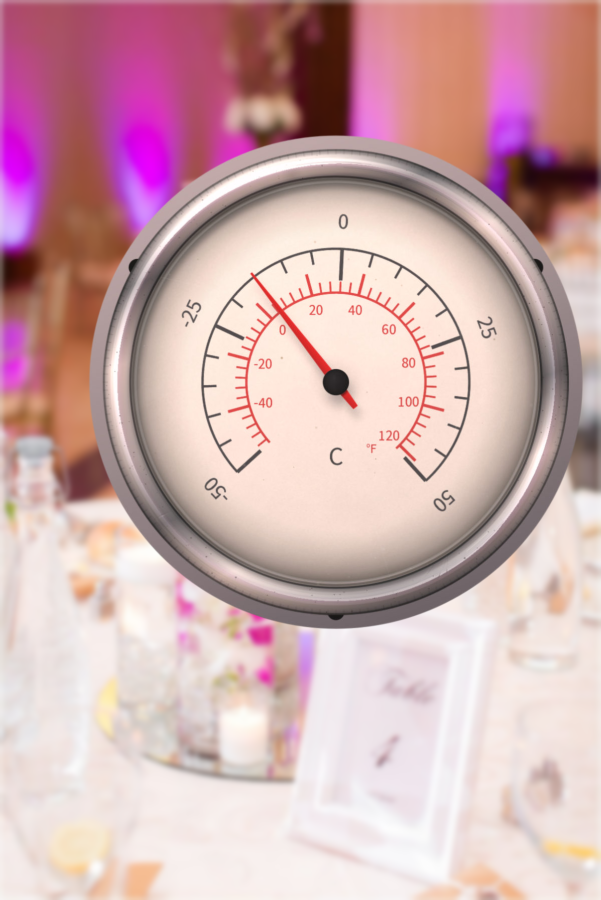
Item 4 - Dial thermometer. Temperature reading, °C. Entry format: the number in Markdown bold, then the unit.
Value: **-15** °C
